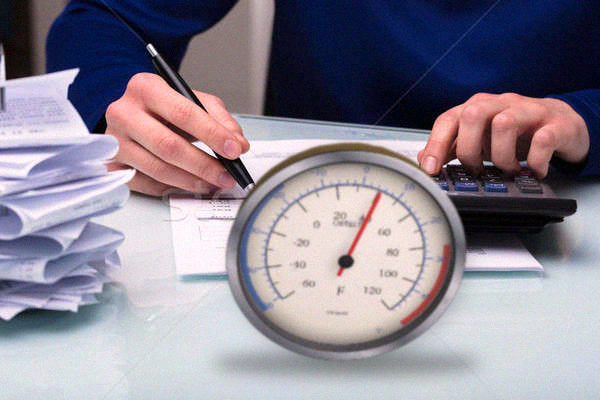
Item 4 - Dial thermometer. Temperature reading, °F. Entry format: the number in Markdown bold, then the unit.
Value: **40** °F
